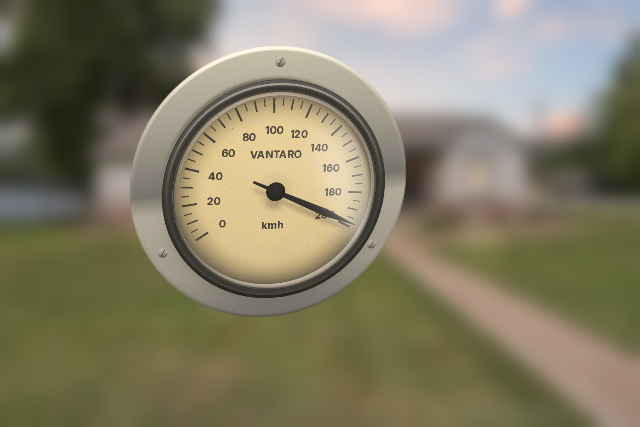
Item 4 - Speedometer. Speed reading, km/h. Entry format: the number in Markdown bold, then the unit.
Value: **197.5** km/h
